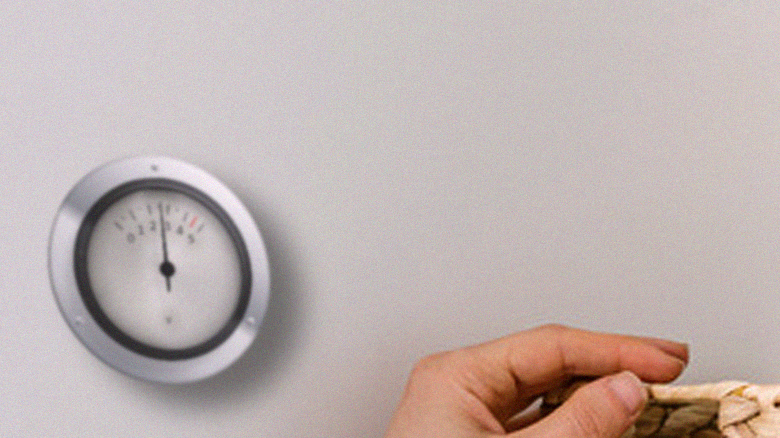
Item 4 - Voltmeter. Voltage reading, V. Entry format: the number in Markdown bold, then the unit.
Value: **2.5** V
